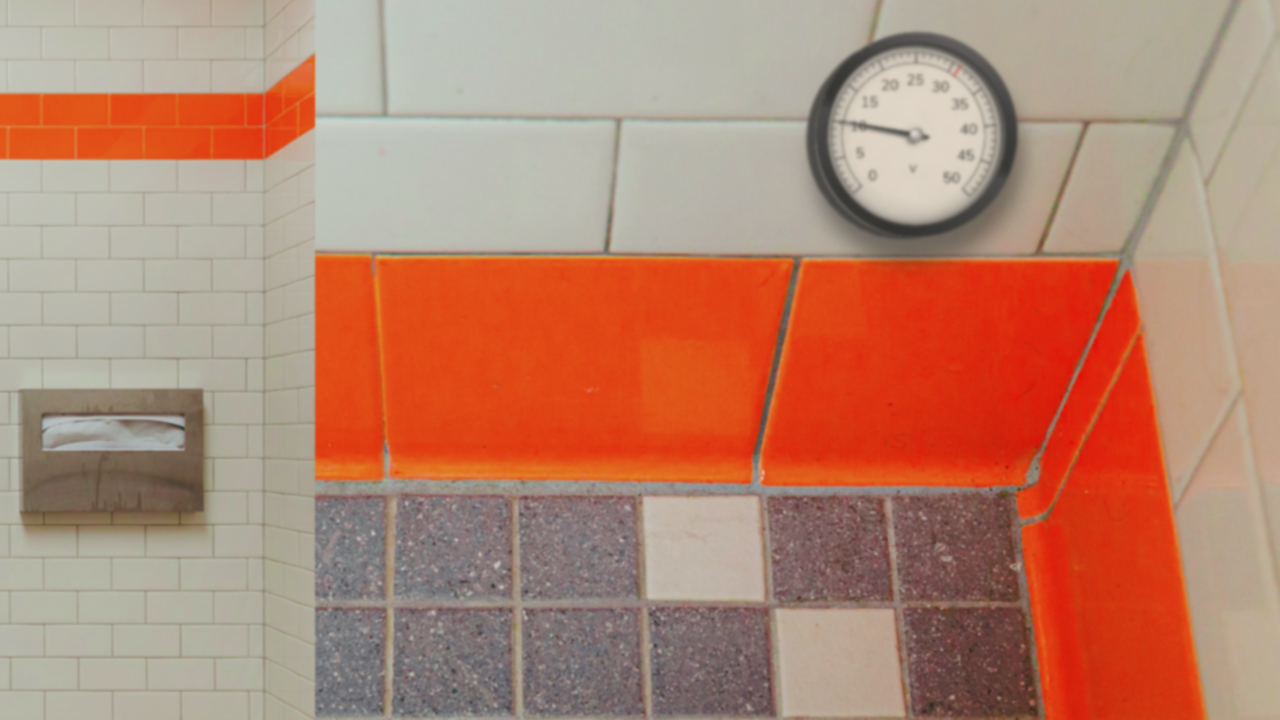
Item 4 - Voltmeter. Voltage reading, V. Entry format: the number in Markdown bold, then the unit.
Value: **10** V
